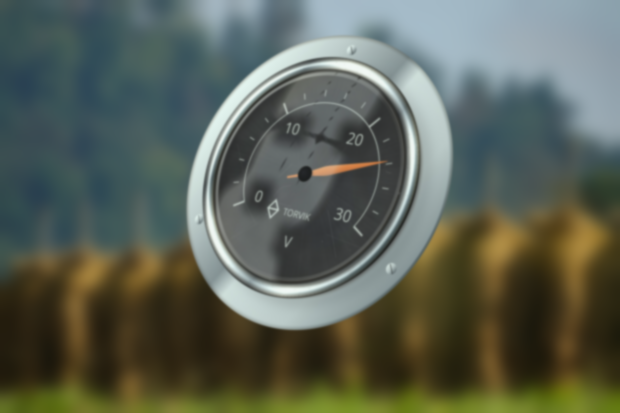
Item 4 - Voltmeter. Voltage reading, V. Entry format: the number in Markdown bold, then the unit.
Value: **24** V
